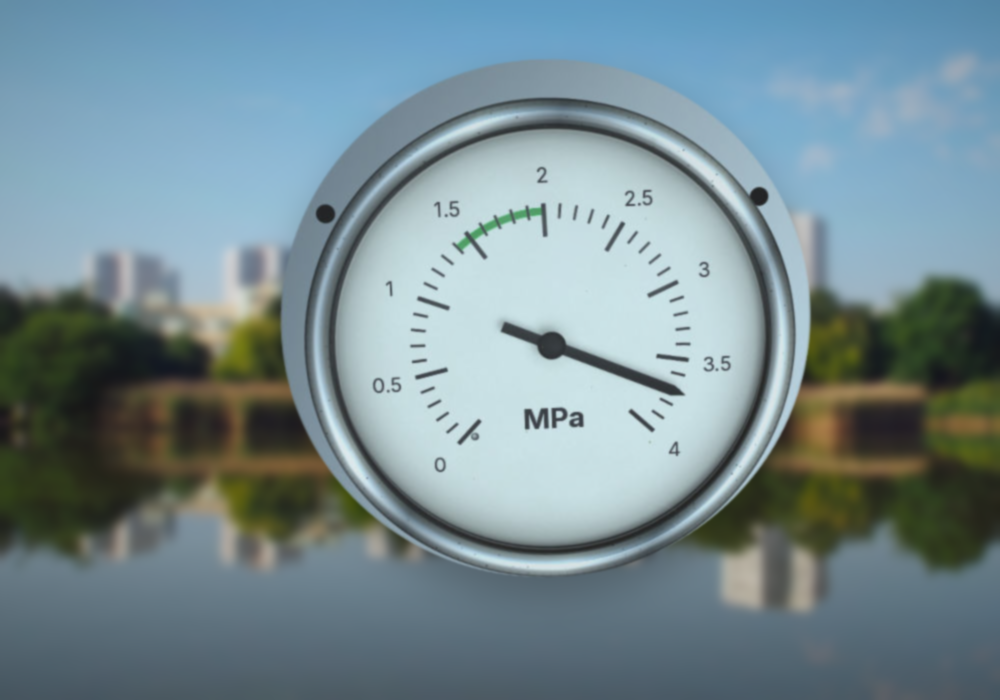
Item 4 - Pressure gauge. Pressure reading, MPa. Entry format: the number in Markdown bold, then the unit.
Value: **3.7** MPa
